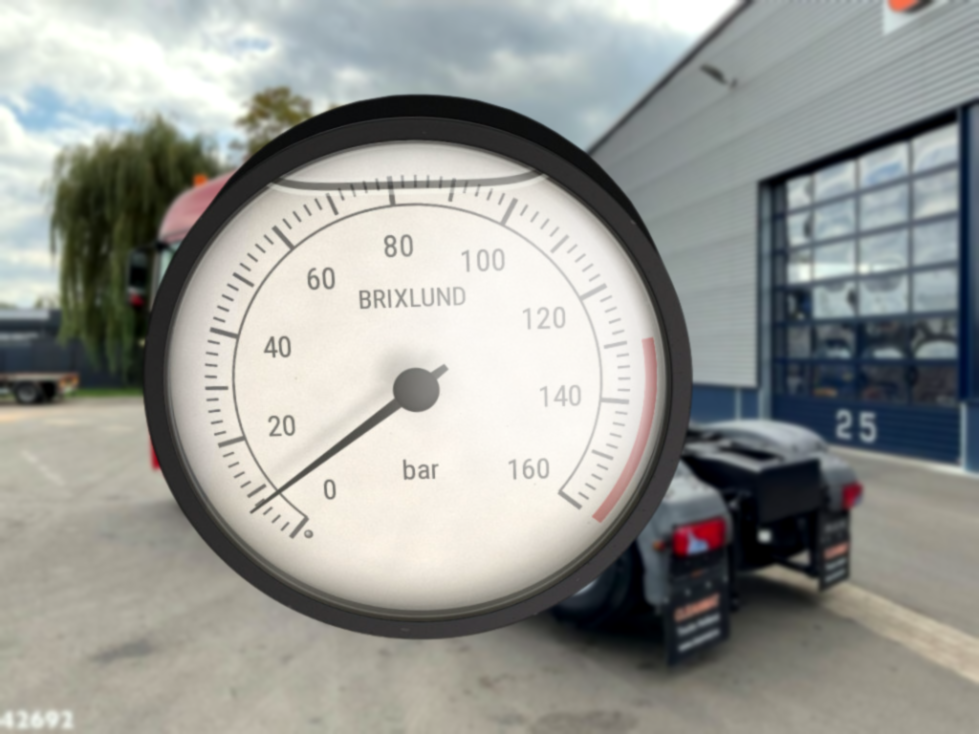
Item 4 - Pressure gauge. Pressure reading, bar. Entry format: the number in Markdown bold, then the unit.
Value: **8** bar
